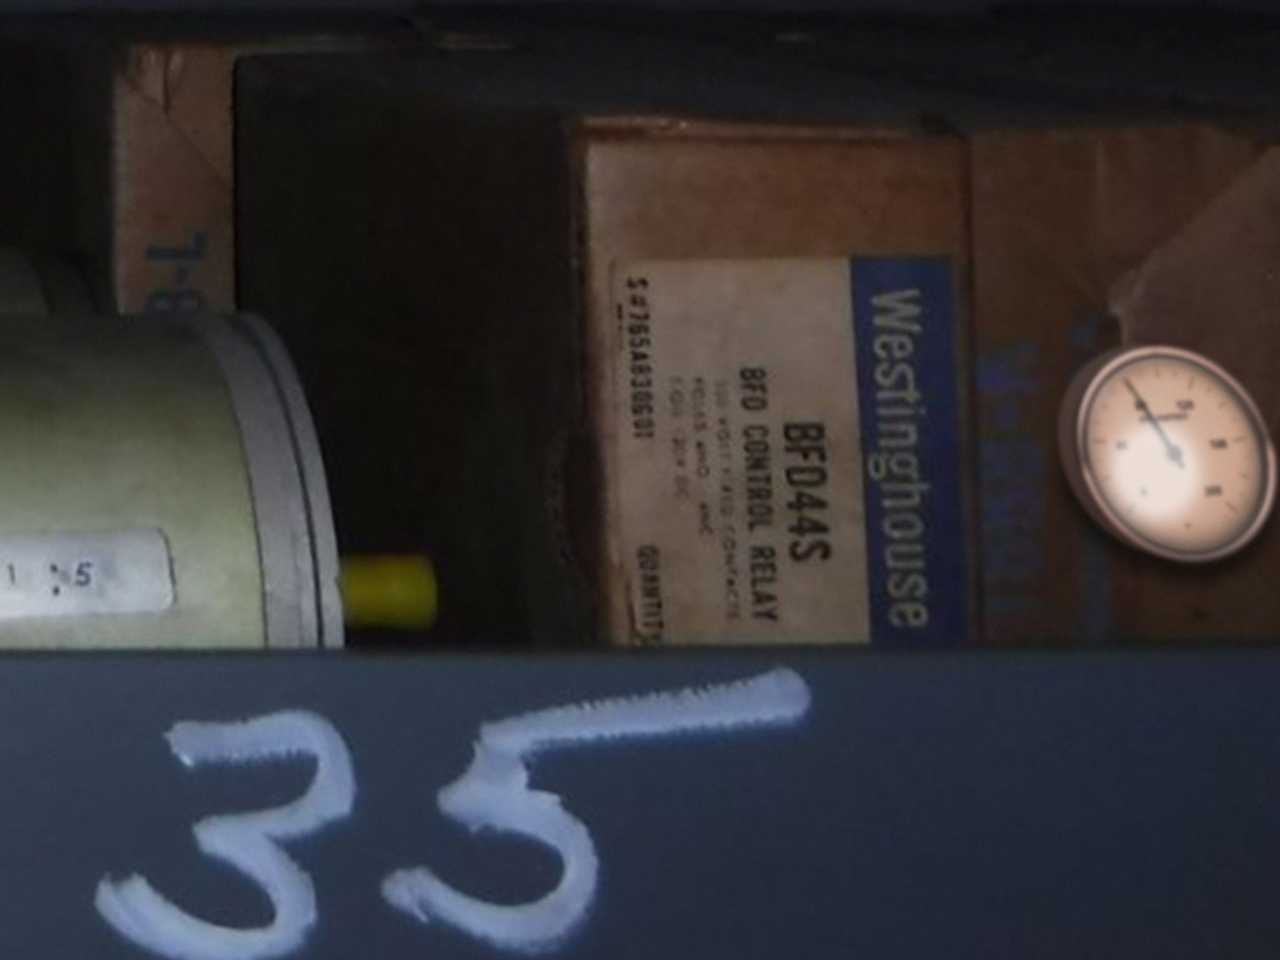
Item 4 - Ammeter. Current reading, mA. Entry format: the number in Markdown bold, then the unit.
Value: **80** mA
